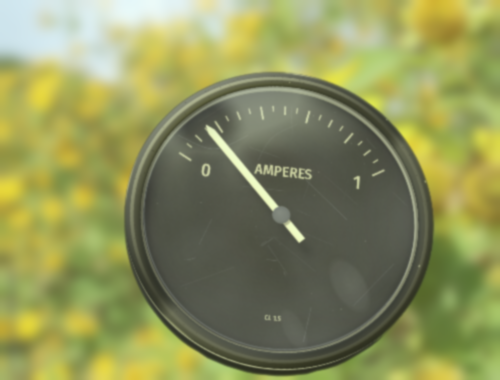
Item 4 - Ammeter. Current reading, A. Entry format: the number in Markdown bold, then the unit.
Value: **0.15** A
